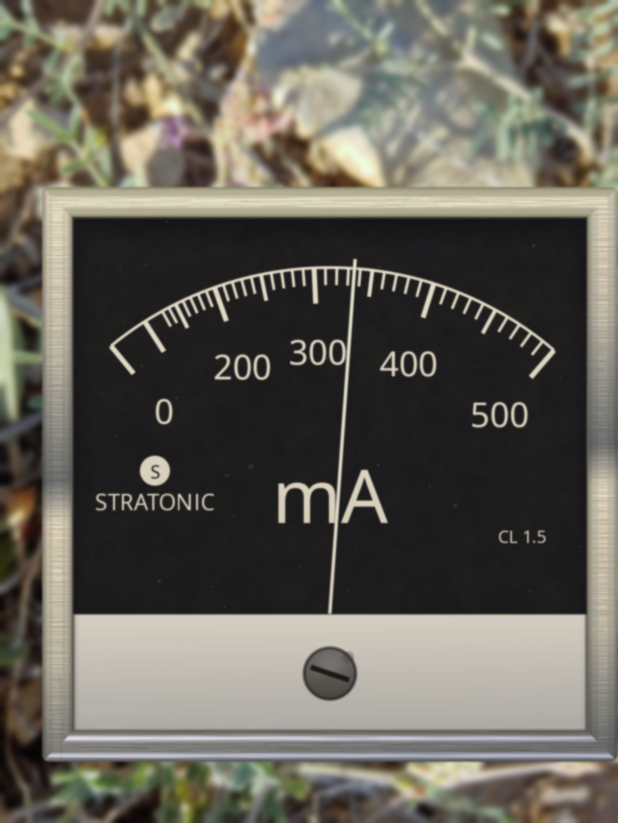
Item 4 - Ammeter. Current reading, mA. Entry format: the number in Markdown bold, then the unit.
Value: **335** mA
